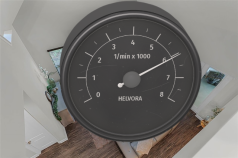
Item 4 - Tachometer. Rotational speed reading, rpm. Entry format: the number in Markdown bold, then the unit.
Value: **6000** rpm
